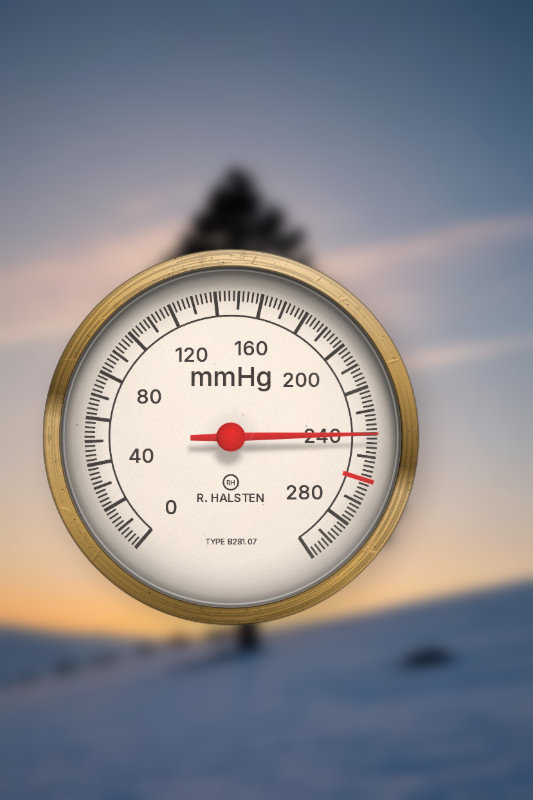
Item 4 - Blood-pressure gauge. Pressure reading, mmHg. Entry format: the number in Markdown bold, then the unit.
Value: **240** mmHg
